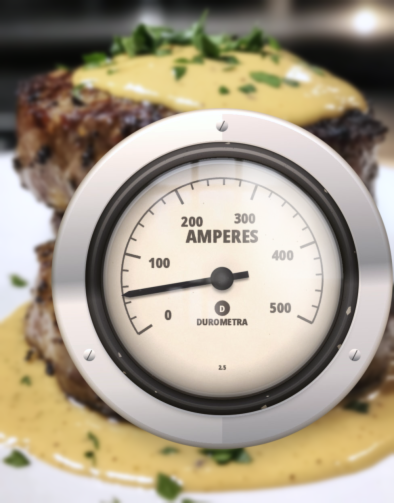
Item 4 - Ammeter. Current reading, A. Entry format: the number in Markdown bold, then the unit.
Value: **50** A
